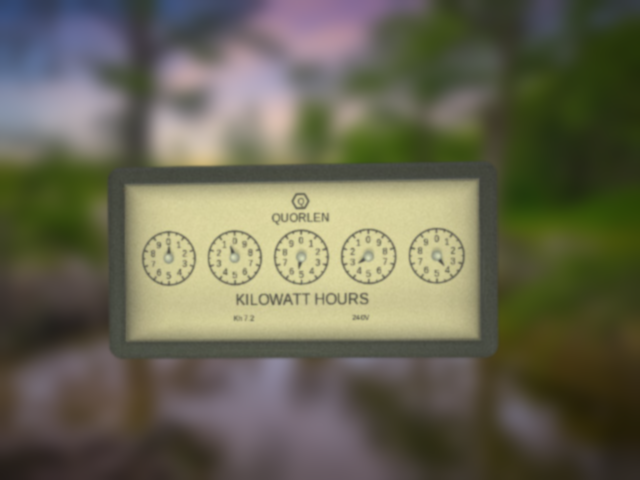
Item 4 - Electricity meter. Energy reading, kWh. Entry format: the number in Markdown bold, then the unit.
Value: **534** kWh
